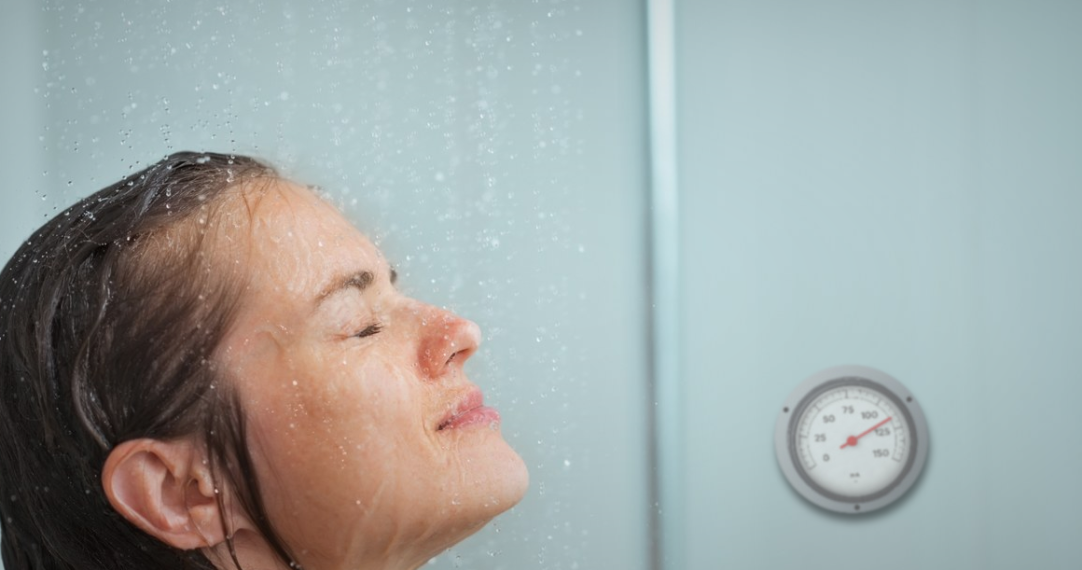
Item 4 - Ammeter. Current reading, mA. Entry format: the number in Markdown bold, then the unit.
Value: **115** mA
